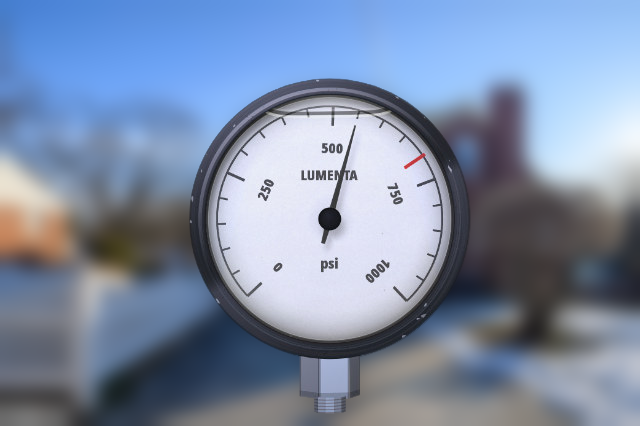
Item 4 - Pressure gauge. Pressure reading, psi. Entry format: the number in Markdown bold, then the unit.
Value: **550** psi
